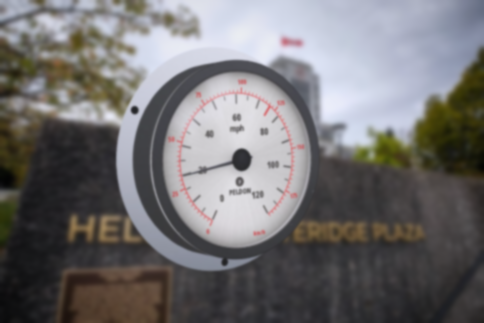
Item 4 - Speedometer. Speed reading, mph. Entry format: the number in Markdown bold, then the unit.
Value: **20** mph
